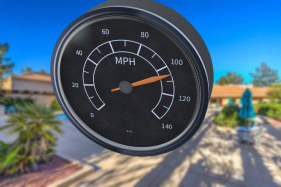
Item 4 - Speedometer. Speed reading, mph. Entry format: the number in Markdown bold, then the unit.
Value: **105** mph
